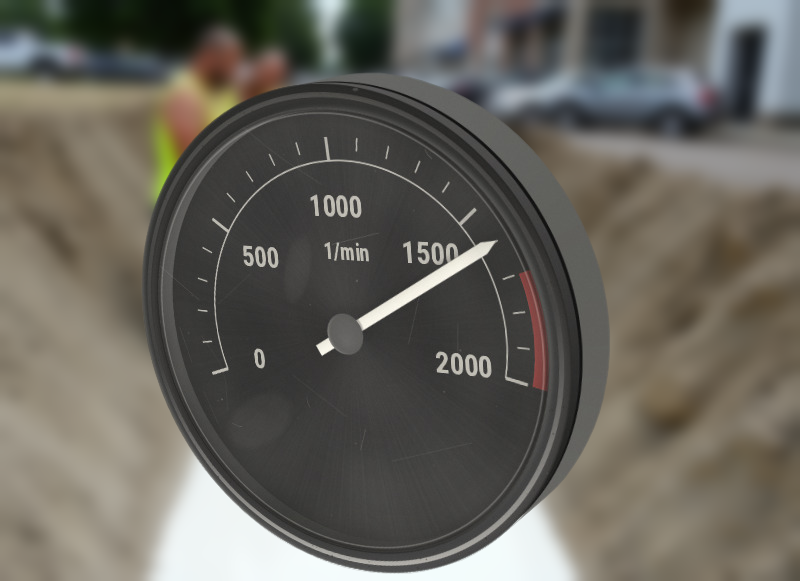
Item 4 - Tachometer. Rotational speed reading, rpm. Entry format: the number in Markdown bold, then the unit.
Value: **1600** rpm
